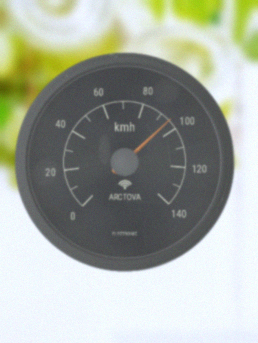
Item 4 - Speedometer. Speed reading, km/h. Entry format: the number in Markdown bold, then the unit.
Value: **95** km/h
